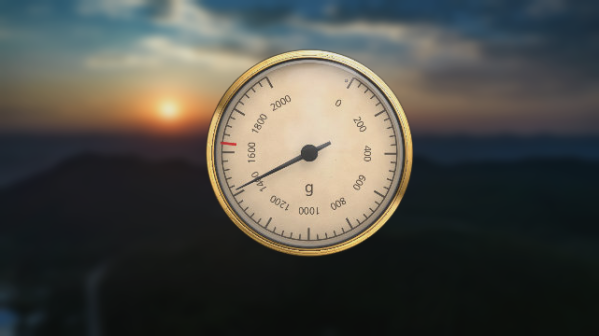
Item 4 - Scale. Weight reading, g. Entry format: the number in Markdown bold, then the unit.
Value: **1420** g
